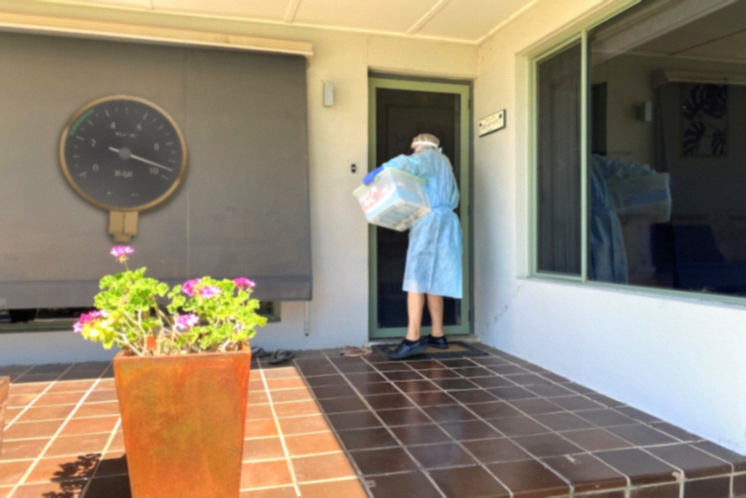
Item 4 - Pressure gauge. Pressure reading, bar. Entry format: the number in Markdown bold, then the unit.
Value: **9.5** bar
